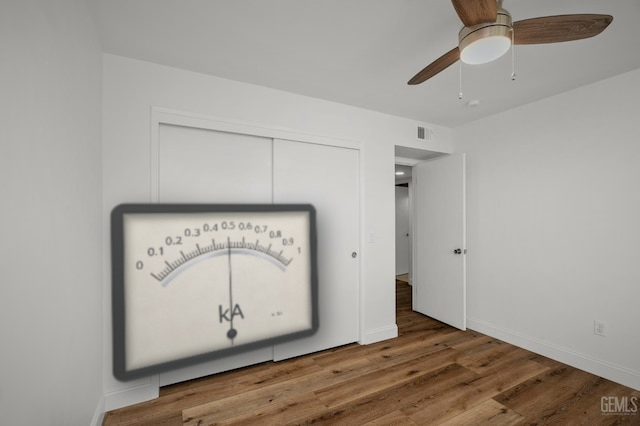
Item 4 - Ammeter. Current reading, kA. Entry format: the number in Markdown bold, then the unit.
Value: **0.5** kA
